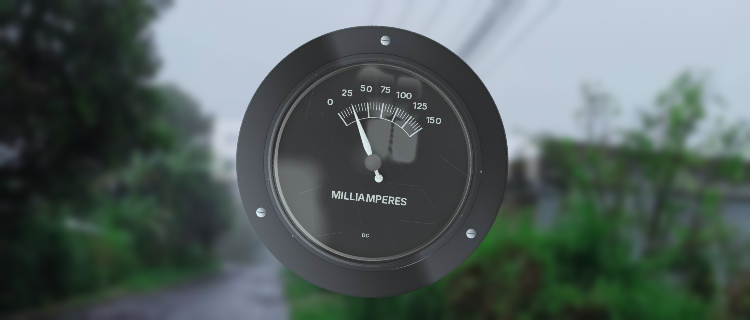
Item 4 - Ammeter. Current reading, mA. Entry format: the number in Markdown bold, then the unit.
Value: **25** mA
